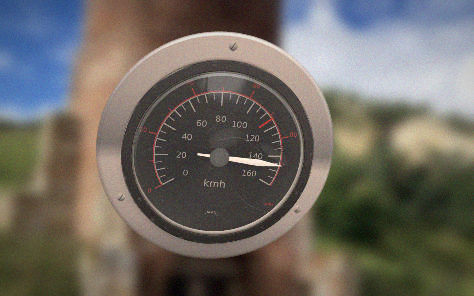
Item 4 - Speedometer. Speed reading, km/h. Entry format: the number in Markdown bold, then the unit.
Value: **145** km/h
